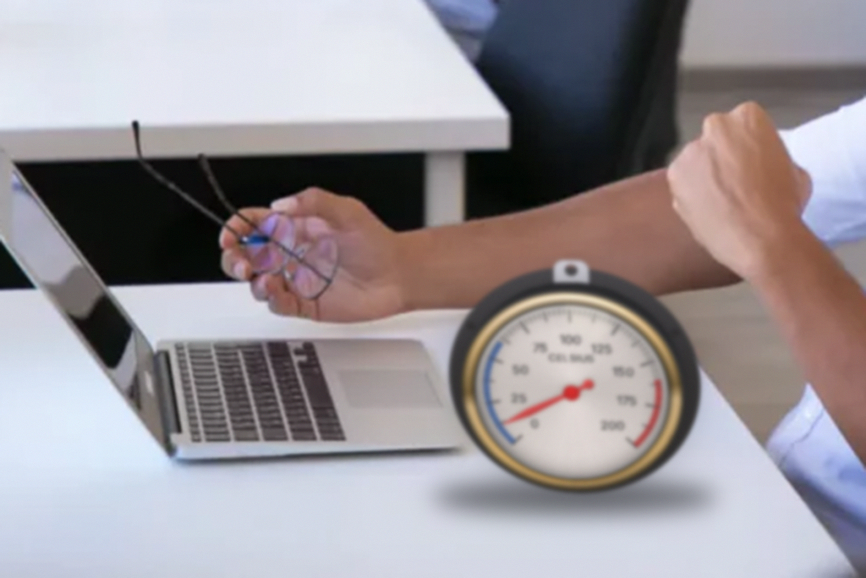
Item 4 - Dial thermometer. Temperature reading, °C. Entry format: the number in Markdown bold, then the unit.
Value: **12.5** °C
